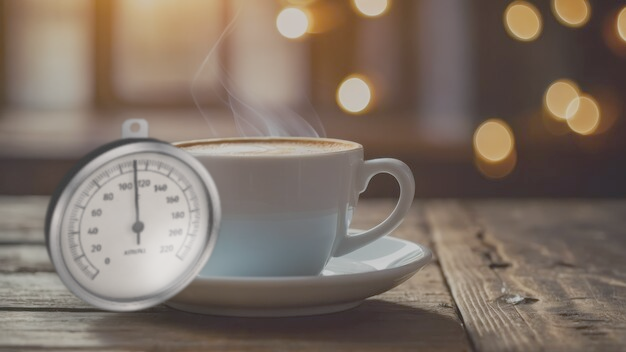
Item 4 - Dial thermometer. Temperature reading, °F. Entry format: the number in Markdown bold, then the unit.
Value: **110** °F
